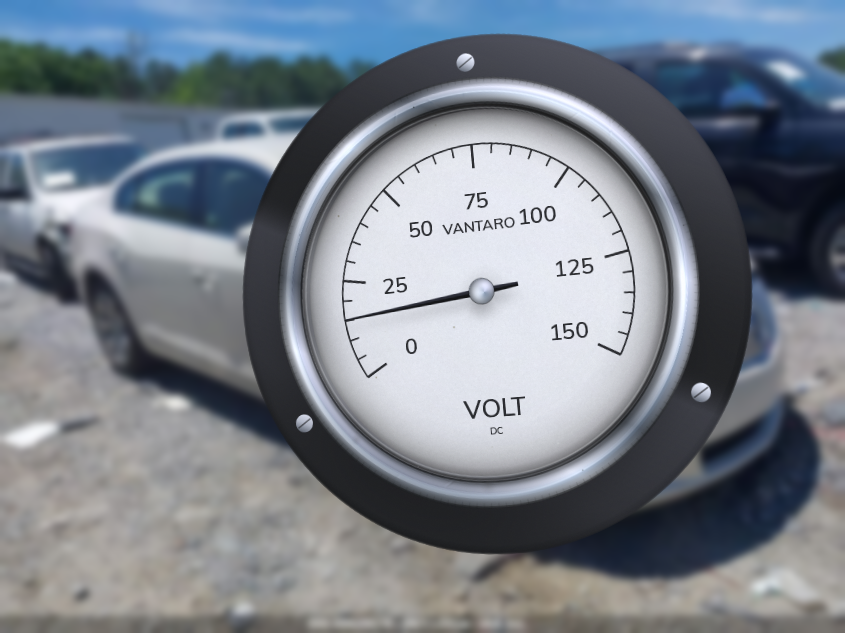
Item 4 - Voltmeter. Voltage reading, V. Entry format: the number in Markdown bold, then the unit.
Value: **15** V
